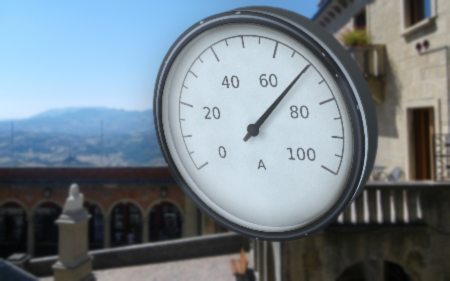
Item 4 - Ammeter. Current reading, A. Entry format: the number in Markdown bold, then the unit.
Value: **70** A
